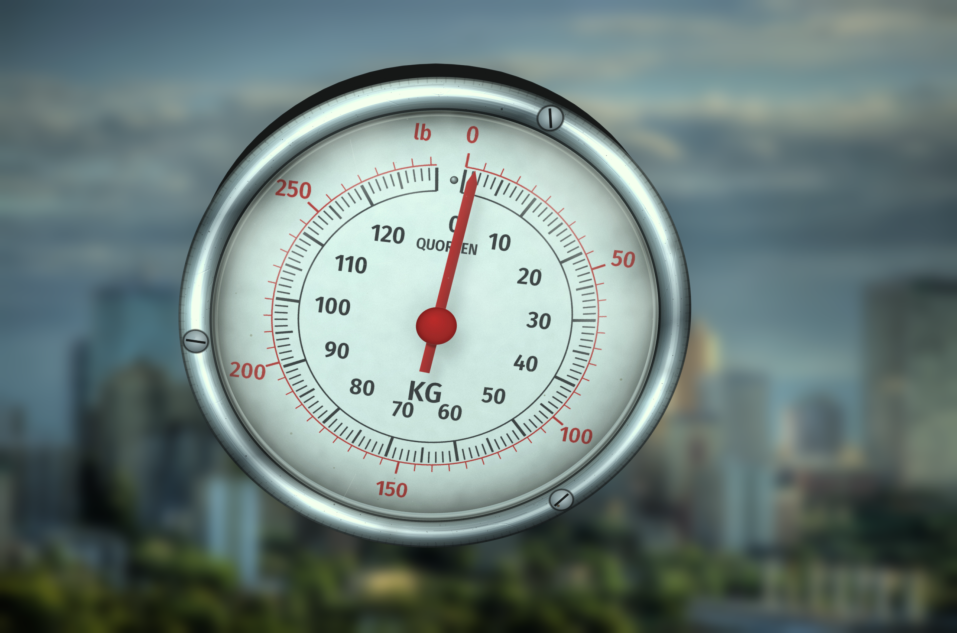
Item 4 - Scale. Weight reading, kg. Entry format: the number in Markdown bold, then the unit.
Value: **1** kg
